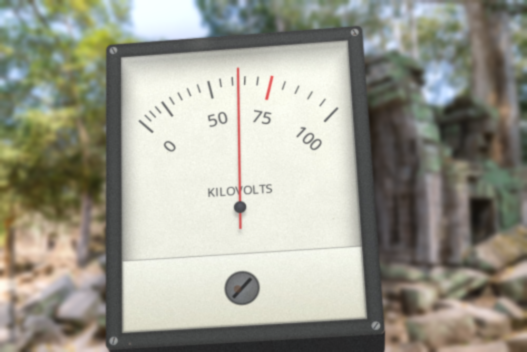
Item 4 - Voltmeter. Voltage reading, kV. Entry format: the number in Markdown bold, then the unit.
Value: **62.5** kV
